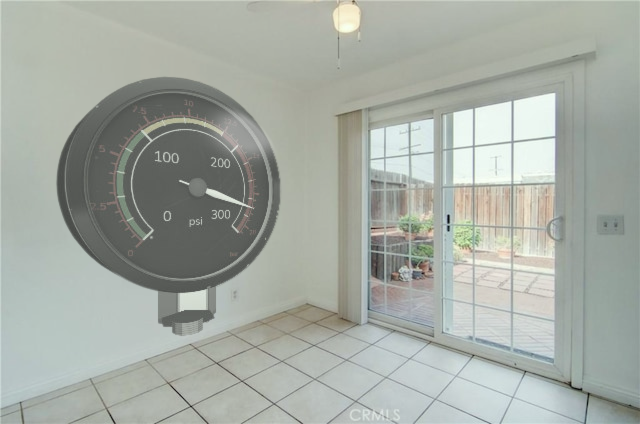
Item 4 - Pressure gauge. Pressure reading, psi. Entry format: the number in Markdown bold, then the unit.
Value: **270** psi
